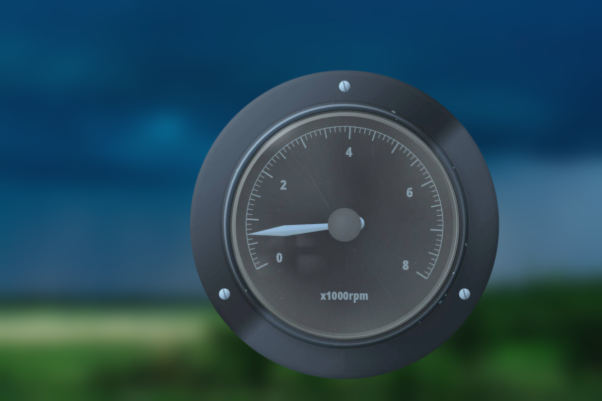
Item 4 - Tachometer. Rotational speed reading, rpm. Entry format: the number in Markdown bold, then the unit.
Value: **700** rpm
